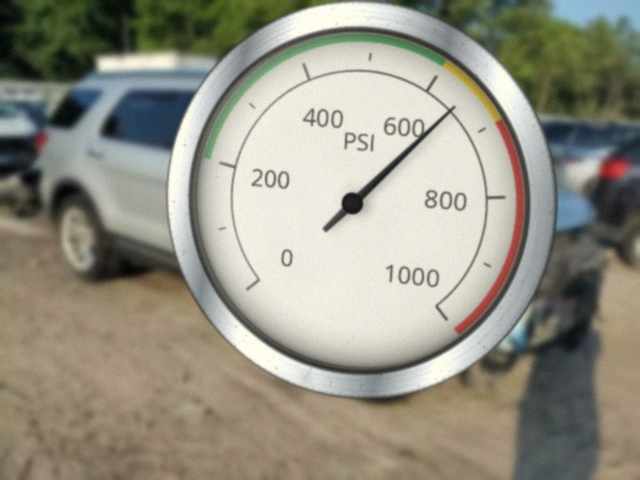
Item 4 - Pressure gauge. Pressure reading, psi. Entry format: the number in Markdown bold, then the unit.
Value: **650** psi
